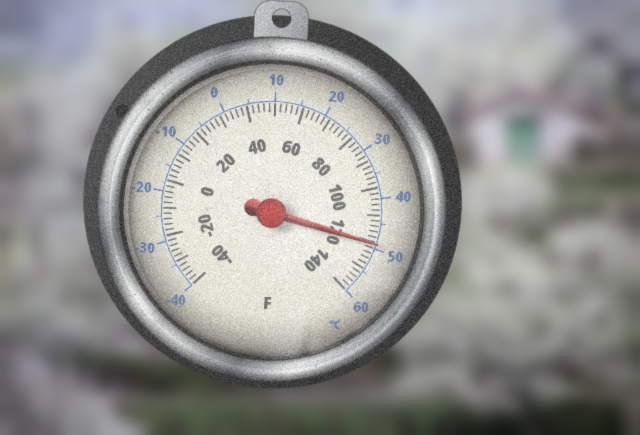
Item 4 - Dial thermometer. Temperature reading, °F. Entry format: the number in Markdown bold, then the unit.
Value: **120** °F
